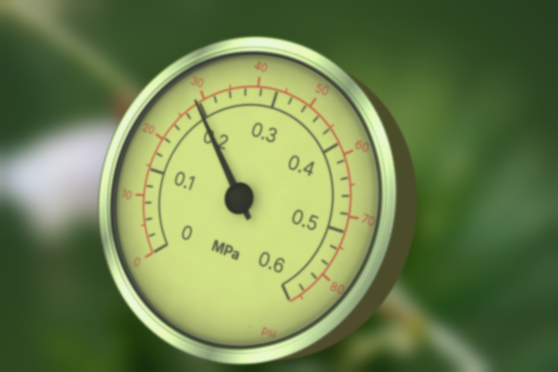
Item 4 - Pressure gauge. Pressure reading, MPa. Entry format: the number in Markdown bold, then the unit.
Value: **0.2** MPa
